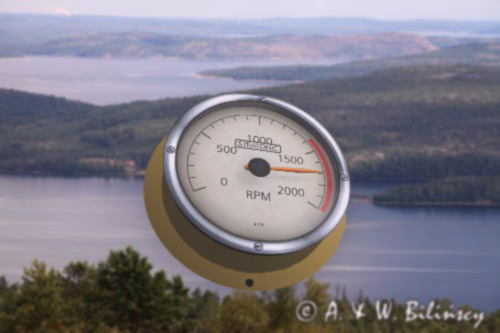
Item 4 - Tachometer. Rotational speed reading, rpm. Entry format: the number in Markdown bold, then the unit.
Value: **1700** rpm
